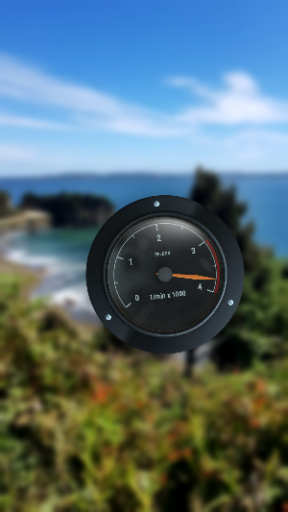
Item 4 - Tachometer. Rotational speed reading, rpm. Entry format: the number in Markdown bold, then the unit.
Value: **3750** rpm
